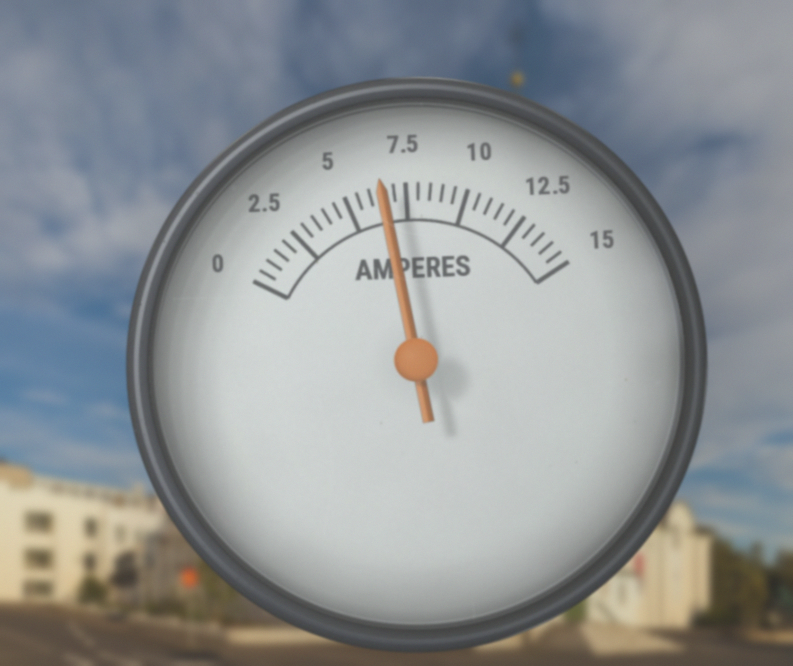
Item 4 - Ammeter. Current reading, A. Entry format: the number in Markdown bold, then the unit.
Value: **6.5** A
